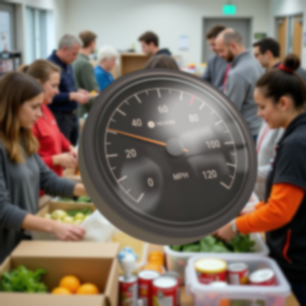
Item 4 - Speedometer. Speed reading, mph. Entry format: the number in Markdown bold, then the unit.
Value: **30** mph
